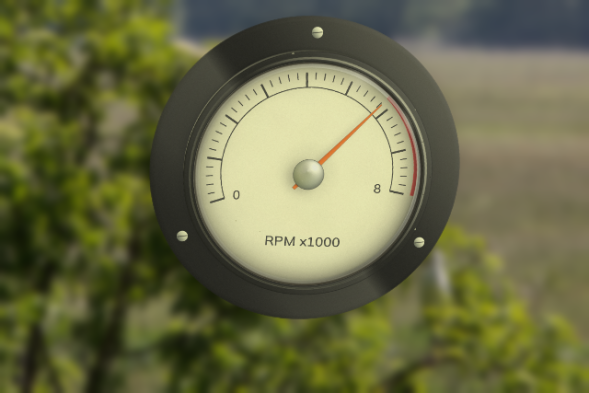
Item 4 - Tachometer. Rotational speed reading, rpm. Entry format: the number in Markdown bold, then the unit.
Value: **5800** rpm
